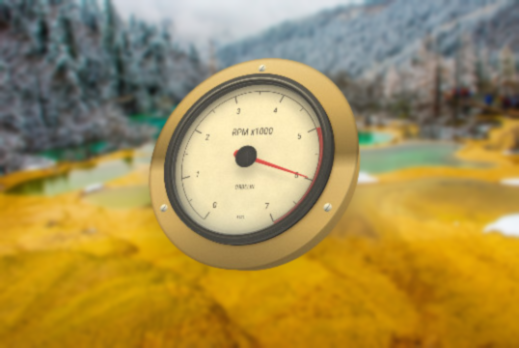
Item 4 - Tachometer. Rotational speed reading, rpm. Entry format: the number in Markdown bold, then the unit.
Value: **6000** rpm
